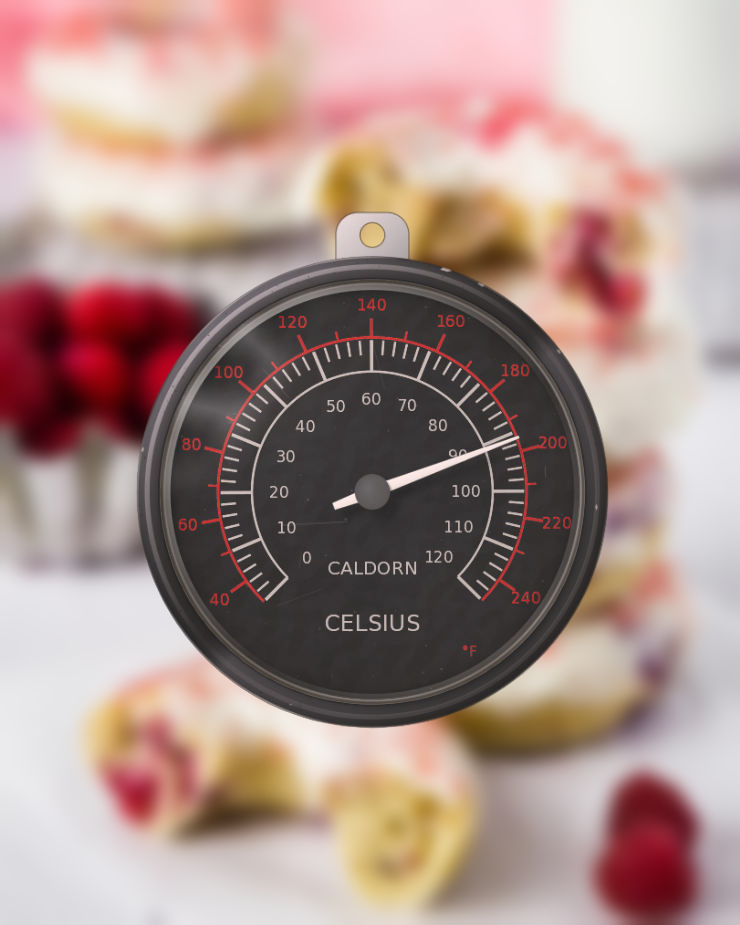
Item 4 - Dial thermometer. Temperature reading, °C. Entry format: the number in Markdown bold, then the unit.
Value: **91** °C
